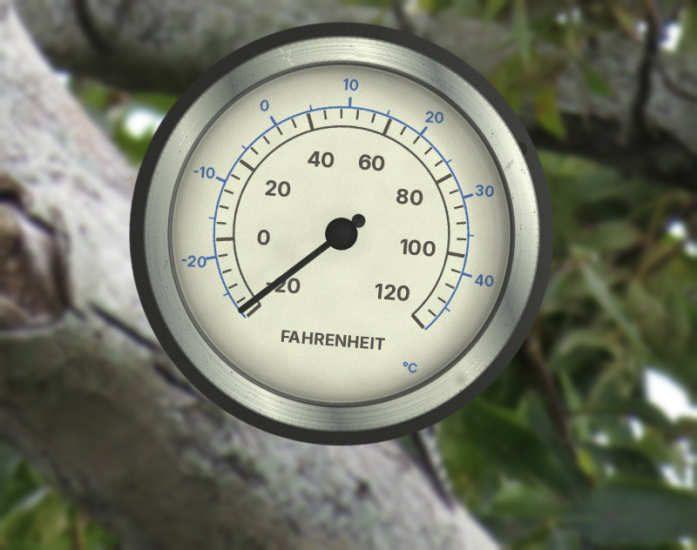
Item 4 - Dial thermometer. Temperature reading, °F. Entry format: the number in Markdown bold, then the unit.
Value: **-18** °F
